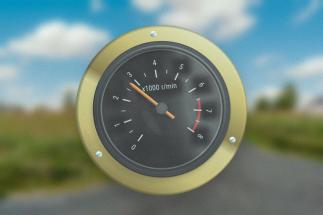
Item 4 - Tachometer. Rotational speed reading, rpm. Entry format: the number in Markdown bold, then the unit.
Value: **2750** rpm
